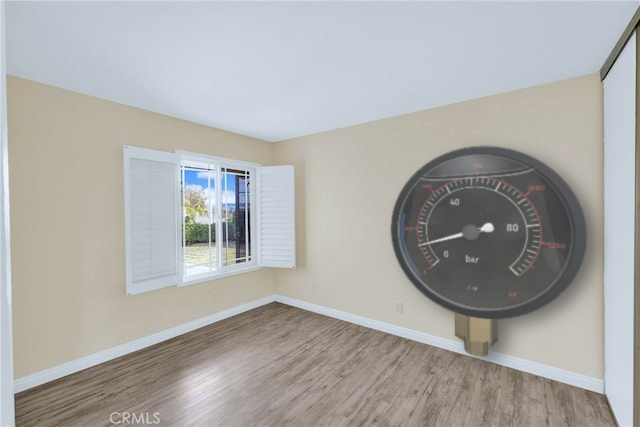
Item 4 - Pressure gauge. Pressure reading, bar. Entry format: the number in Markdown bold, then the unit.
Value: **10** bar
